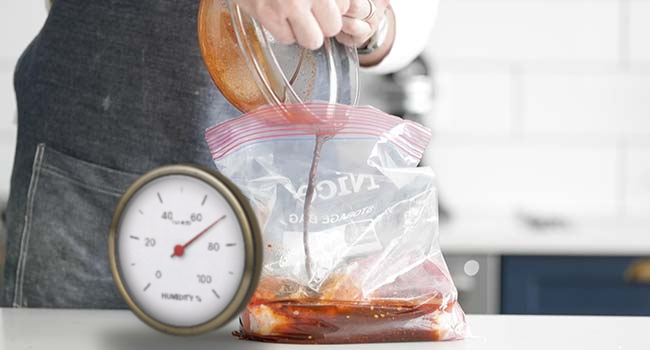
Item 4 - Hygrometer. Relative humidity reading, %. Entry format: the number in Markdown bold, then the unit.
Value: **70** %
